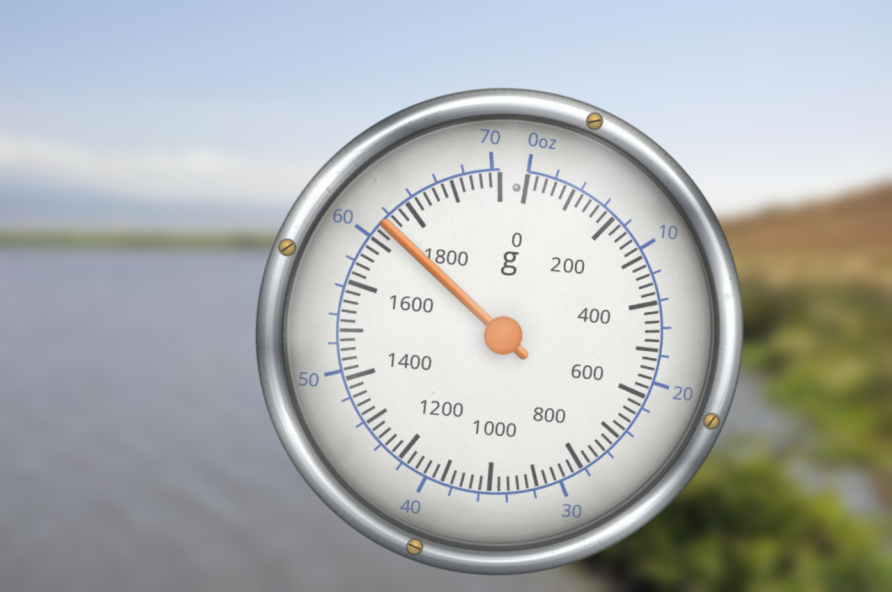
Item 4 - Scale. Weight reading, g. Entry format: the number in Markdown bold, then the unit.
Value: **1740** g
